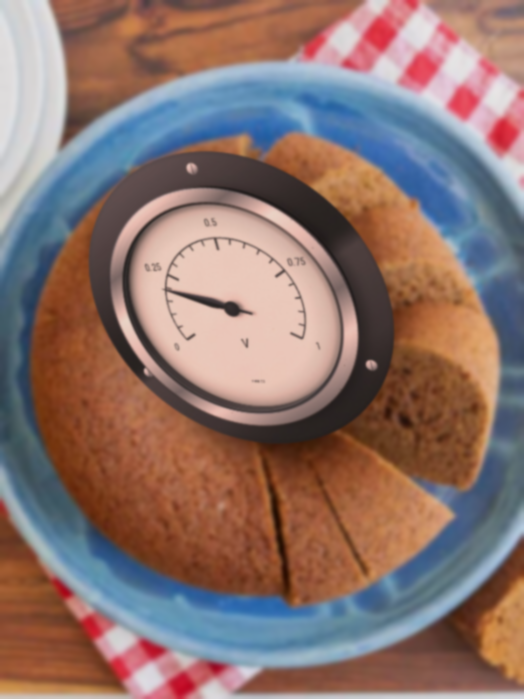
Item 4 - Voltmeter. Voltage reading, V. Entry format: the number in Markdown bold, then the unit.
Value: **0.2** V
